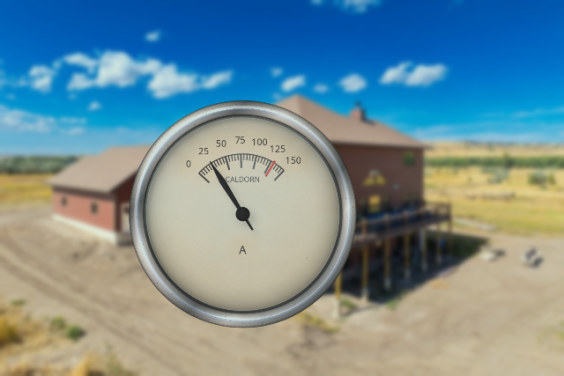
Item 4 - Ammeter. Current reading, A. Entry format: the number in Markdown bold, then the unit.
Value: **25** A
